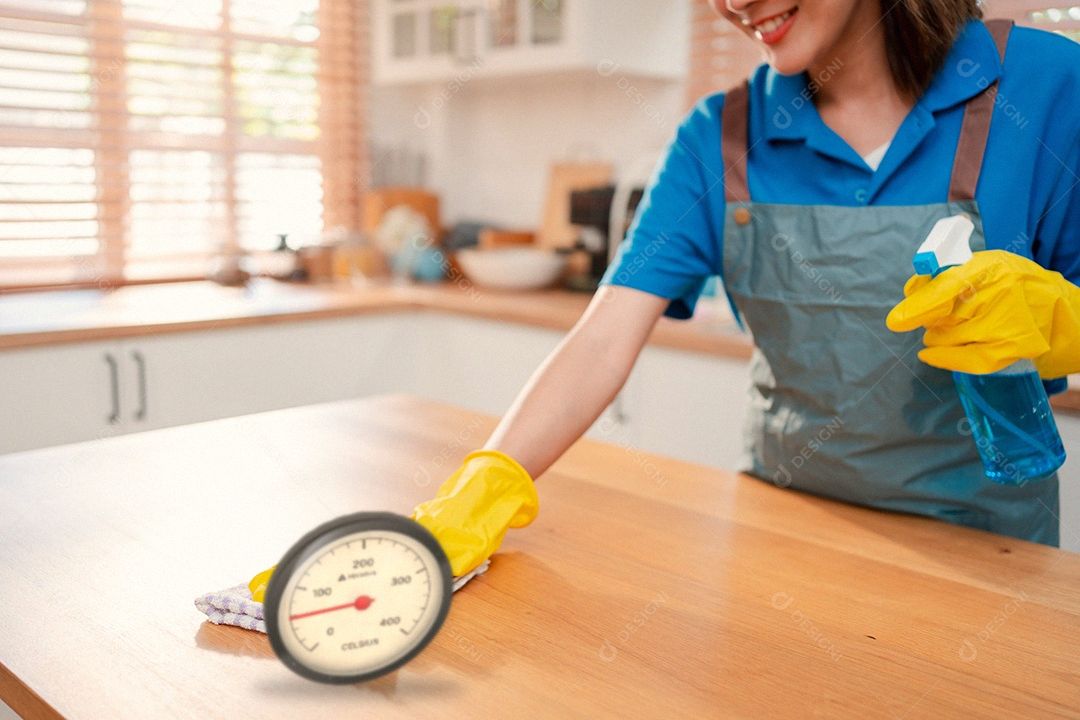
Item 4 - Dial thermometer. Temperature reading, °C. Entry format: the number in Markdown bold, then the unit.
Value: **60** °C
